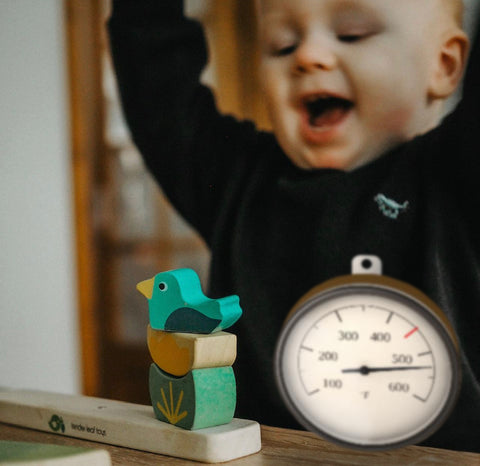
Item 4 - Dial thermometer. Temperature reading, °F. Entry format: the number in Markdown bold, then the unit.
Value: **525** °F
